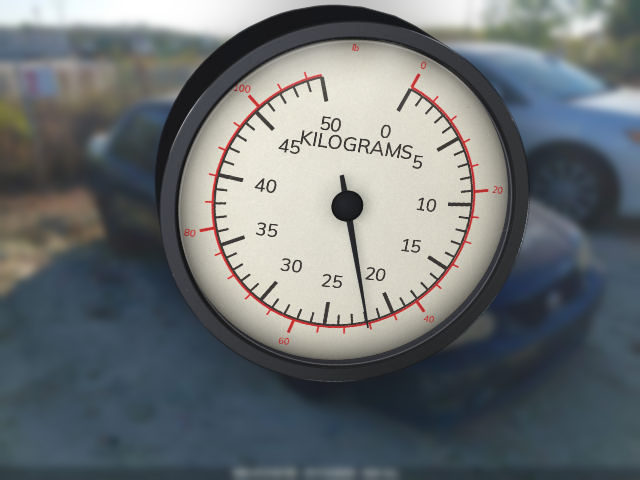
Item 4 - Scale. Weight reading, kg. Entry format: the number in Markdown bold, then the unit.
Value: **22** kg
